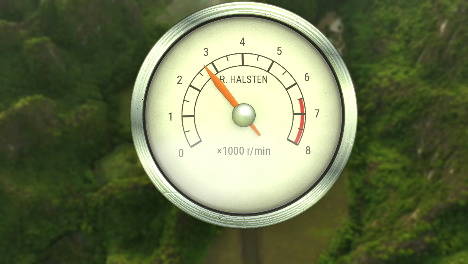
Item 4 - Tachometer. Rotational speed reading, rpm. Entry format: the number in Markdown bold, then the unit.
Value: **2750** rpm
